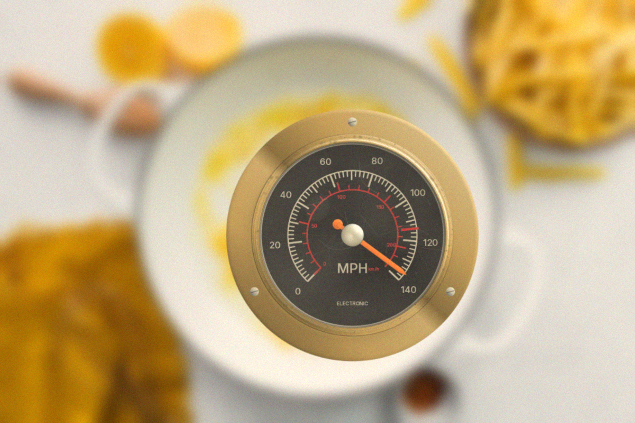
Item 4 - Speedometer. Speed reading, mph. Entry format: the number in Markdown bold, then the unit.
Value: **136** mph
